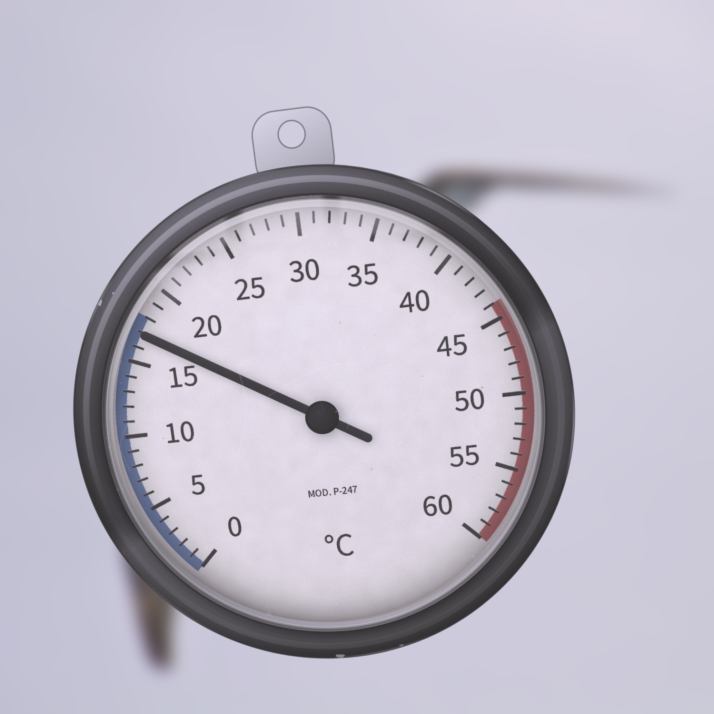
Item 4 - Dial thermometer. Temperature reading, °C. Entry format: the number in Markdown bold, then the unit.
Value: **17** °C
